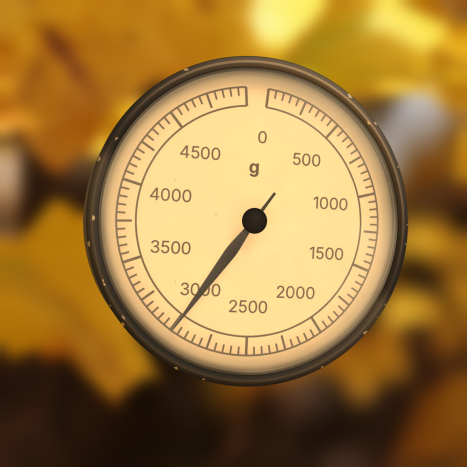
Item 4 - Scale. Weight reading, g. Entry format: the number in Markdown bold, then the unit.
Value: **3000** g
